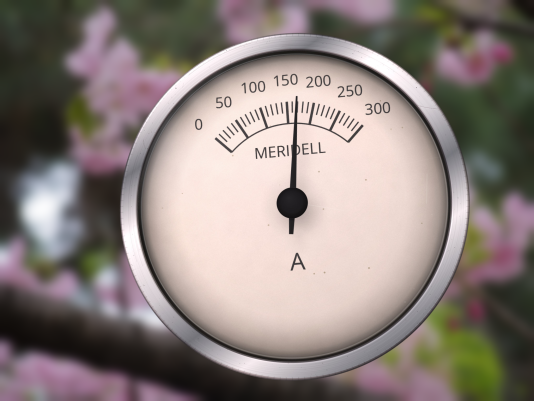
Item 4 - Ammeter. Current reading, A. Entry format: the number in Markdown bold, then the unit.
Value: **170** A
